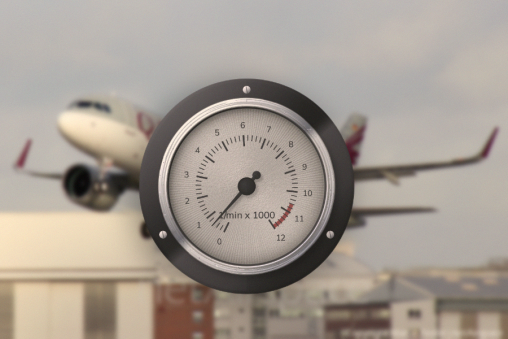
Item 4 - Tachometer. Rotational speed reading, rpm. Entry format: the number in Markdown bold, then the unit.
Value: **600** rpm
